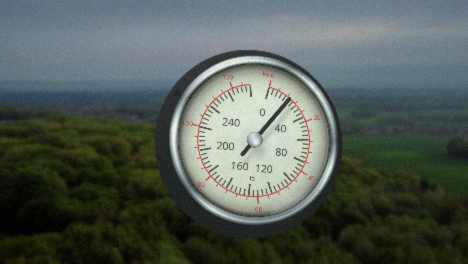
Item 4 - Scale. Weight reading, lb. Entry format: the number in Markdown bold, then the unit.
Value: **20** lb
